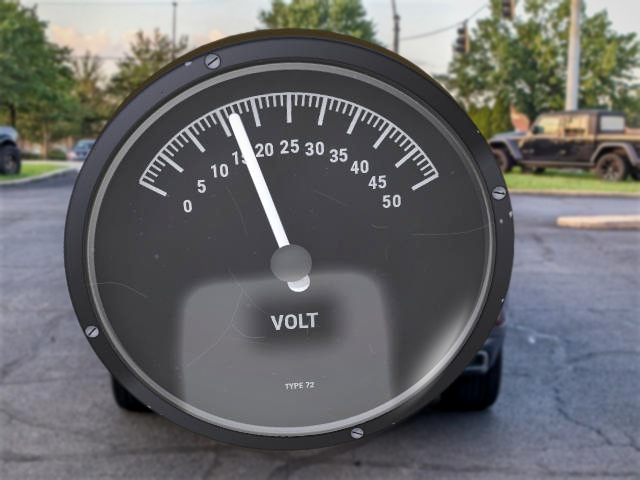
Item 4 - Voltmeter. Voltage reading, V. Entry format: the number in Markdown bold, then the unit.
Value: **17** V
